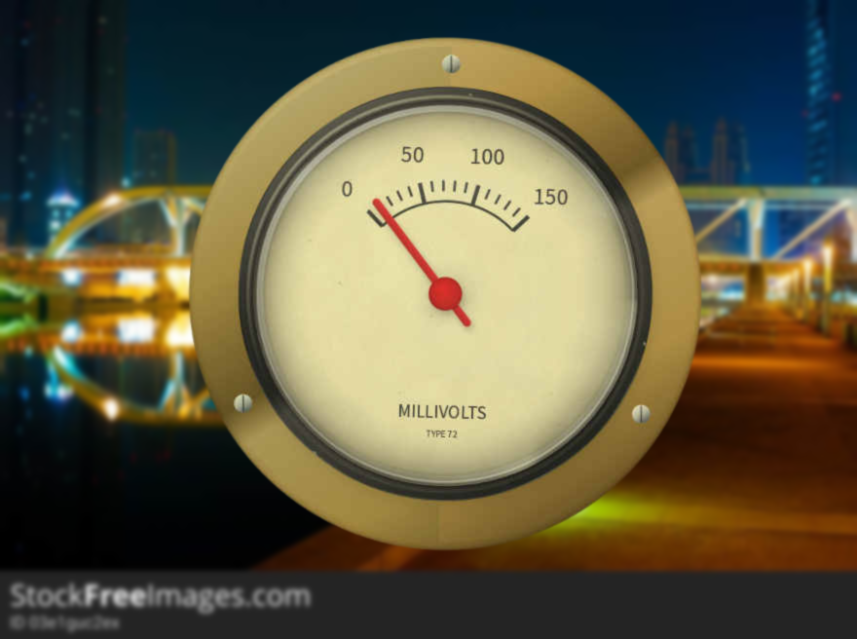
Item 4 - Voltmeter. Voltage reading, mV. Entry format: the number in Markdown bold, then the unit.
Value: **10** mV
